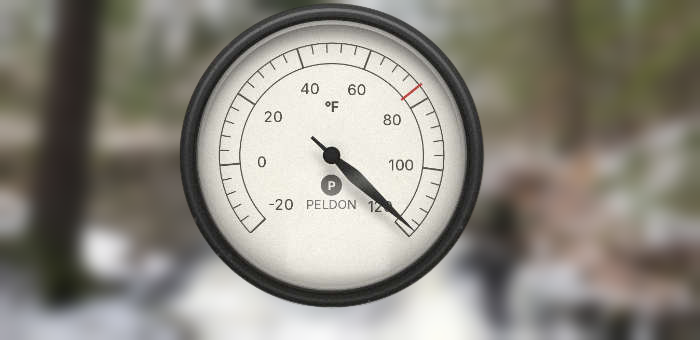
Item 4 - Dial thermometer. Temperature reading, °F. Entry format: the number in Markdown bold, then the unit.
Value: **118** °F
